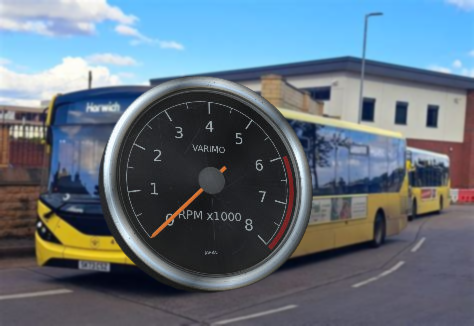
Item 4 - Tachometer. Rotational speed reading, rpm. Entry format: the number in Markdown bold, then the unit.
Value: **0** rpm
